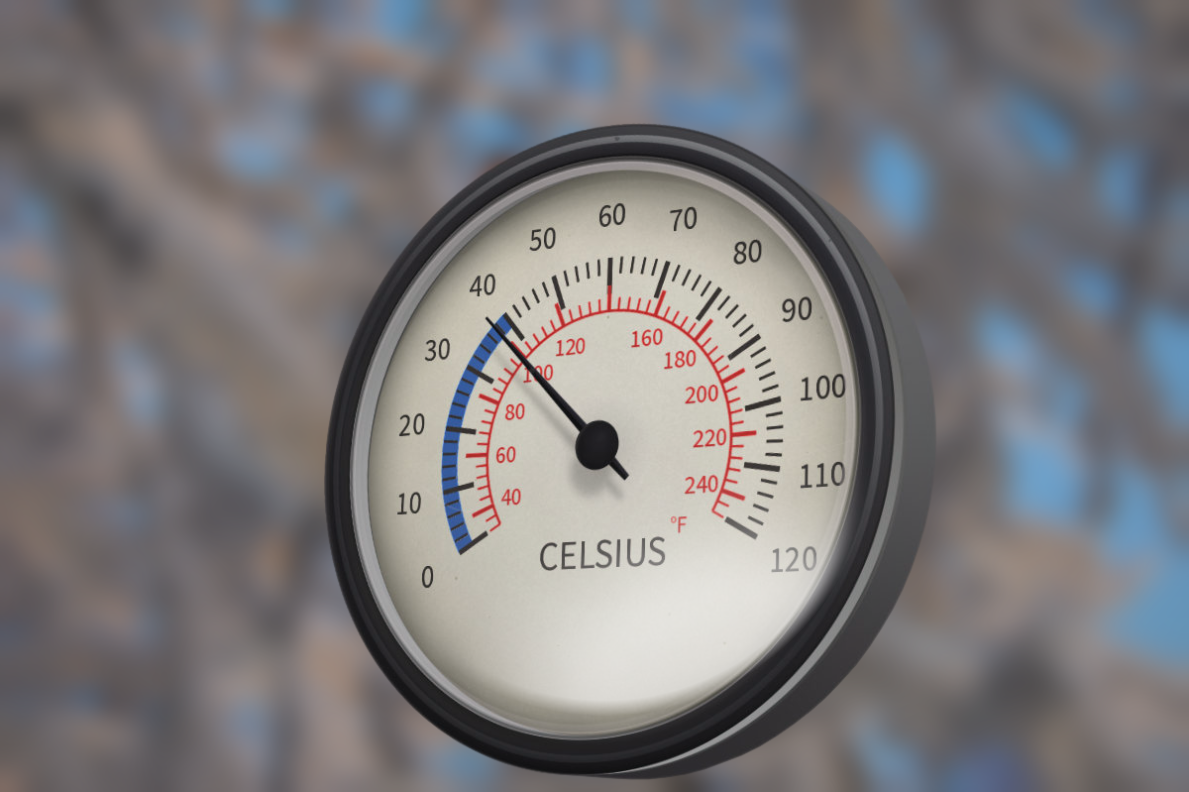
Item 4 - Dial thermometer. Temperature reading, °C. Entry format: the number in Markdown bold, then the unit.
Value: **38** °C
